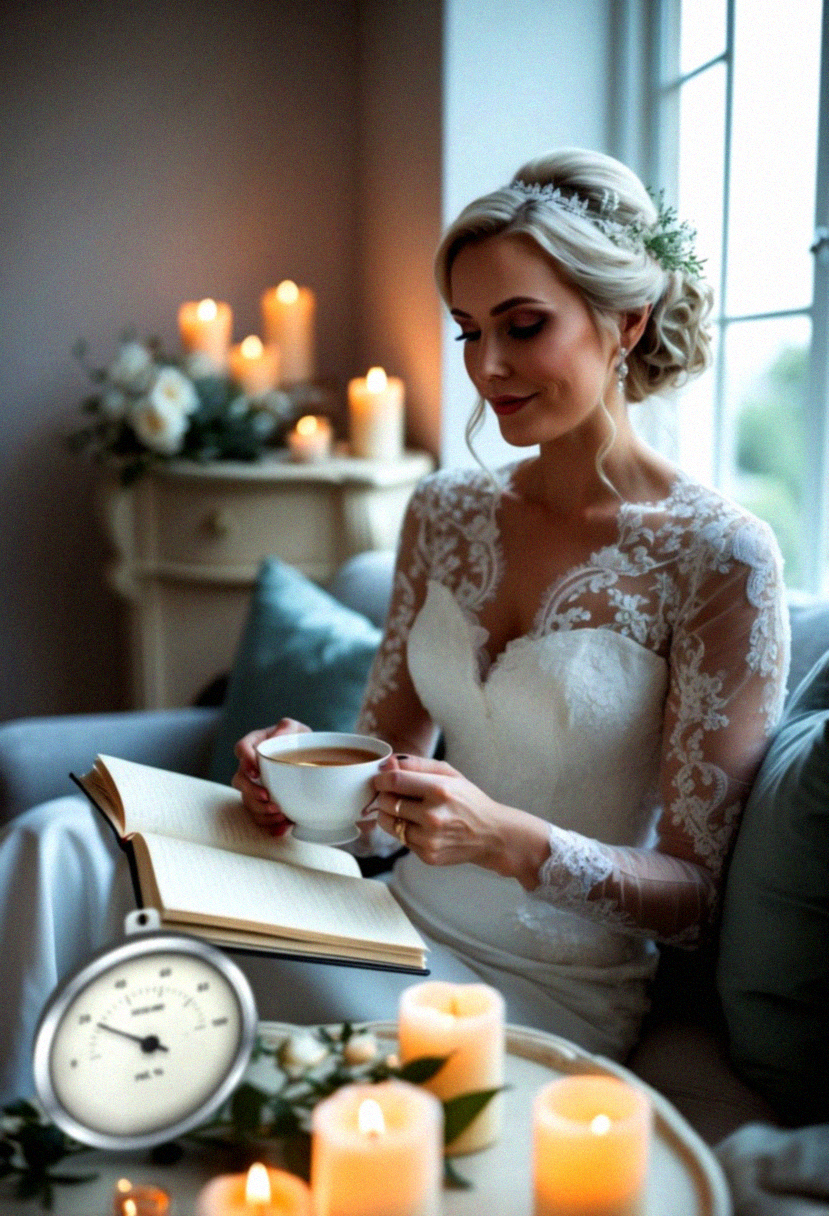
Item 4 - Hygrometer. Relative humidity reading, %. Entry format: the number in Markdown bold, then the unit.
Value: **20** %
